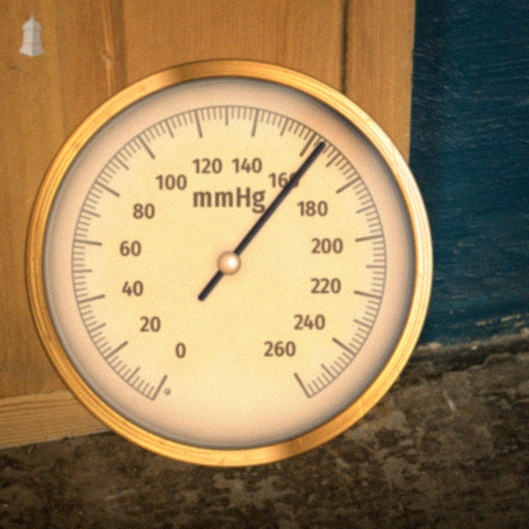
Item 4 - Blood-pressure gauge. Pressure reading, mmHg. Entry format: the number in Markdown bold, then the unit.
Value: **164** mmHg
